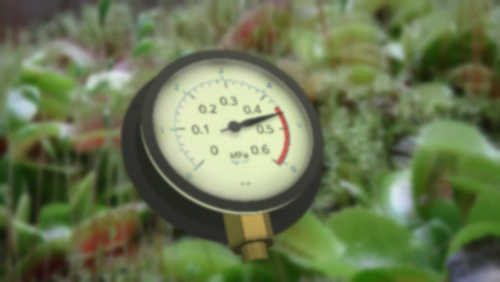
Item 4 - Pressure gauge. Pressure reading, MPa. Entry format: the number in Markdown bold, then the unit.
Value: **0.46** MPa
